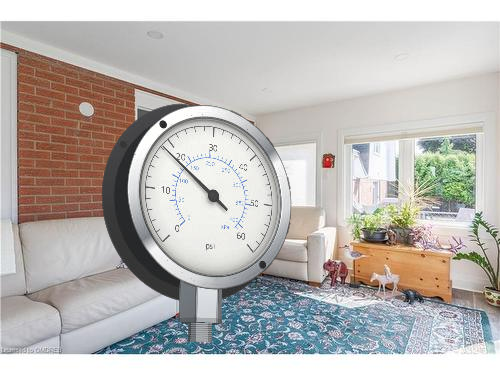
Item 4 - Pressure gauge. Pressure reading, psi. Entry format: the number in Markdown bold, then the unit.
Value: **18** psi
